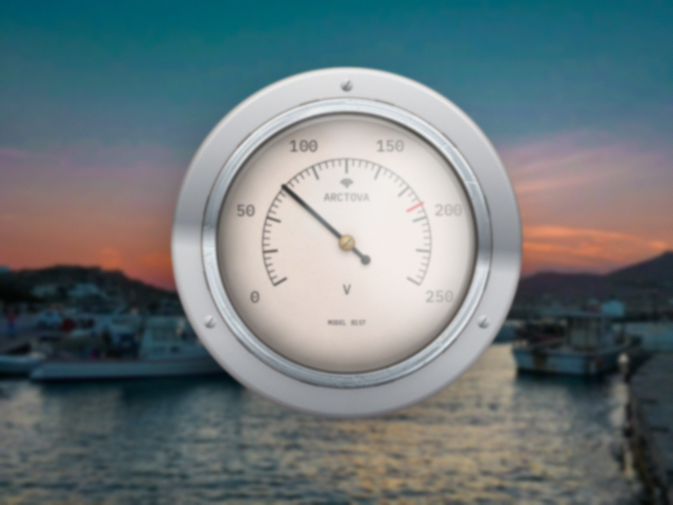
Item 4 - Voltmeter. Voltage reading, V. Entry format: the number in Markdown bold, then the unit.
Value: **75** V
